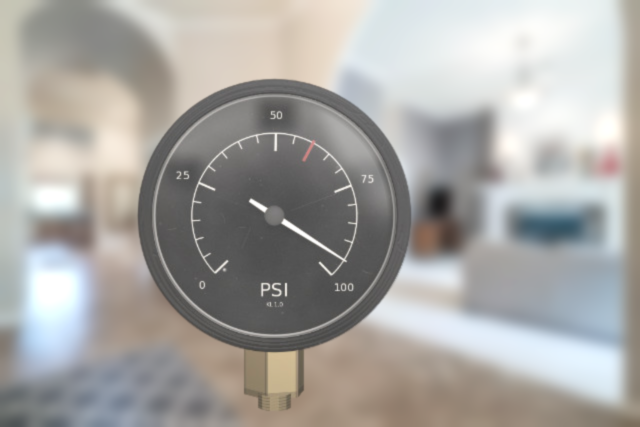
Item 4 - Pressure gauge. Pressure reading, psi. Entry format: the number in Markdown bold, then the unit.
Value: **95** psi
